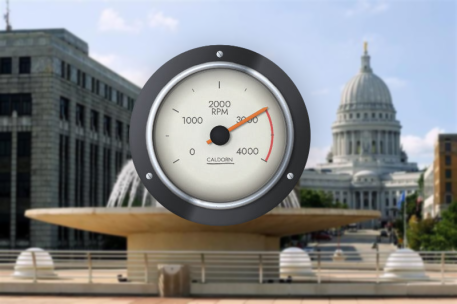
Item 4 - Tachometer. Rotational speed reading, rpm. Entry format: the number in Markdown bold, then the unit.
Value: **3000** rpm
